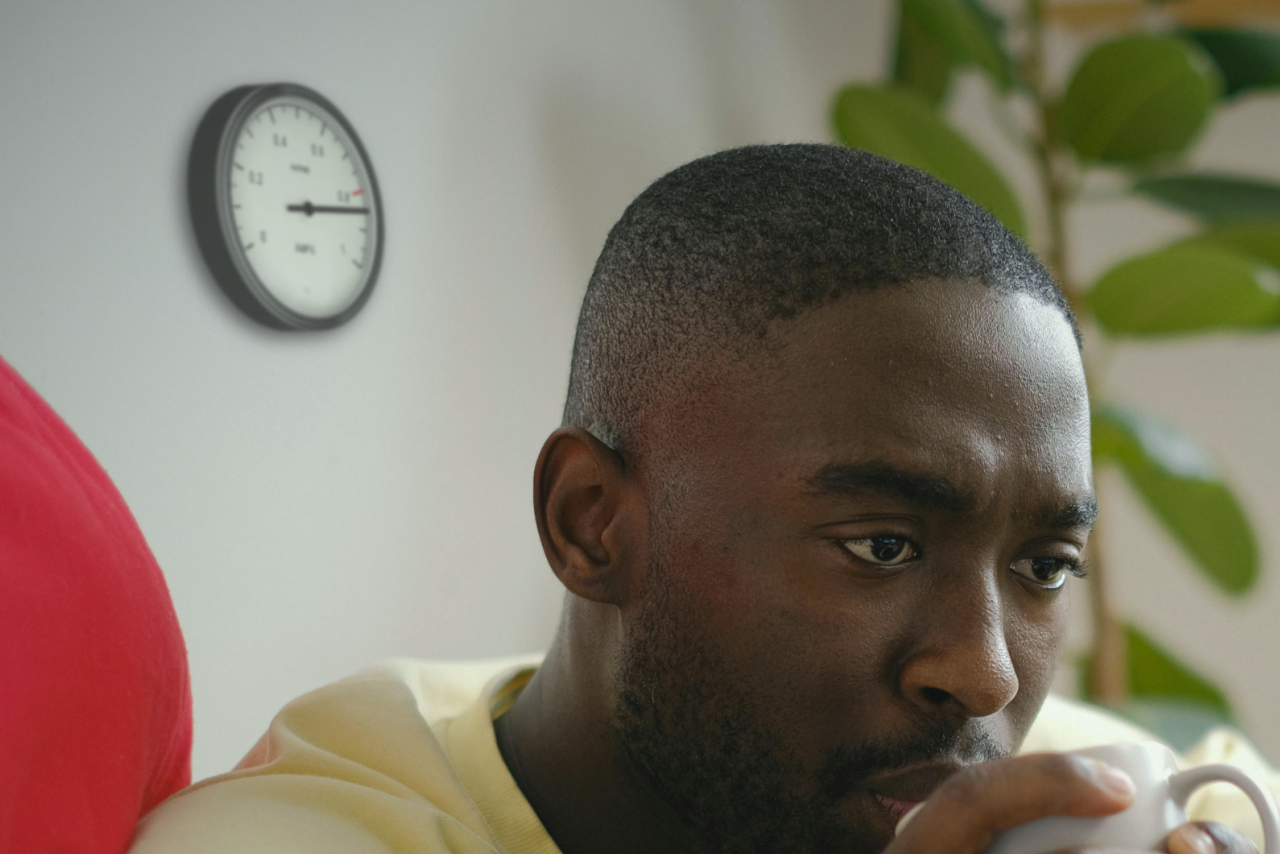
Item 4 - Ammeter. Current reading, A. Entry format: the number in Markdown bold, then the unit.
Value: **0.85** A
